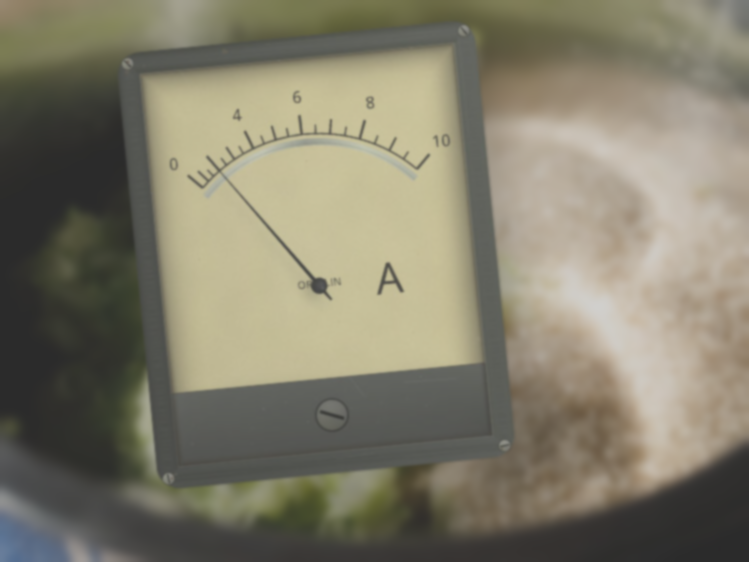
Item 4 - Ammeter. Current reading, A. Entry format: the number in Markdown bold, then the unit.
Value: **2** A
